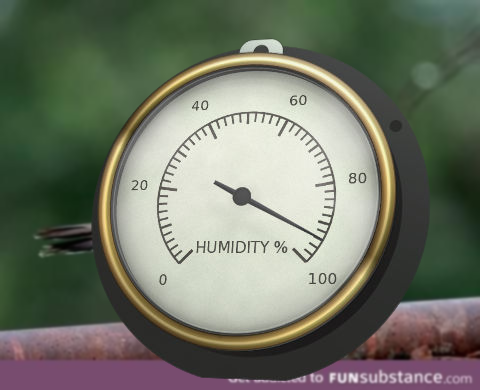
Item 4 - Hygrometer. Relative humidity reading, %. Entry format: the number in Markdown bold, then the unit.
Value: **94** %
